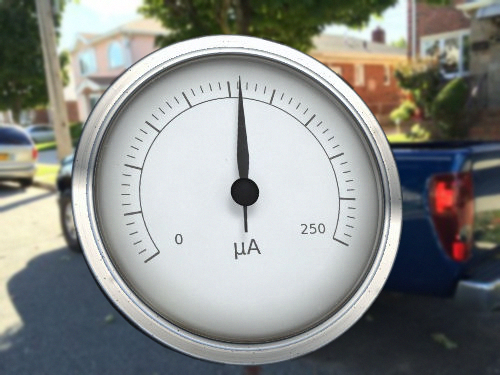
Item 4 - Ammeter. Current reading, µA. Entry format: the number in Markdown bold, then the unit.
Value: **130** µA
